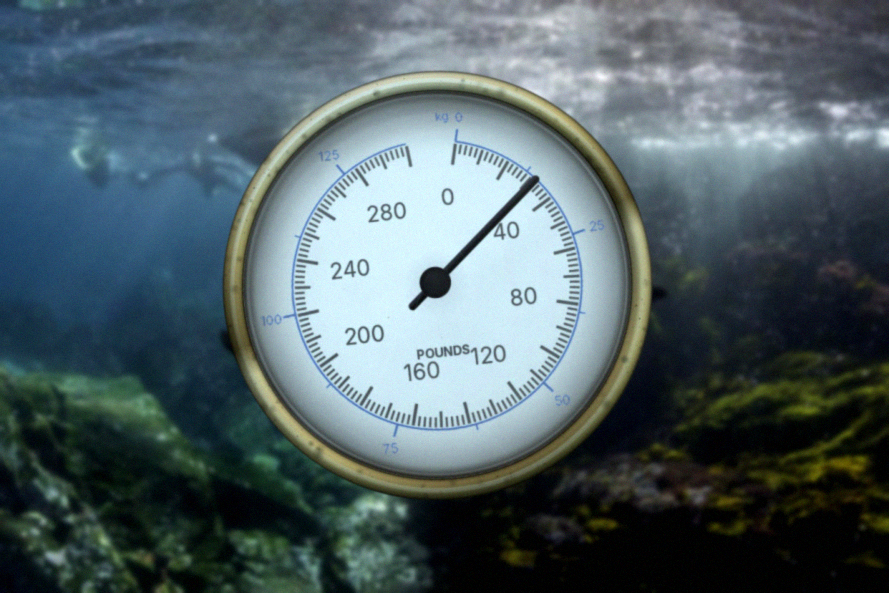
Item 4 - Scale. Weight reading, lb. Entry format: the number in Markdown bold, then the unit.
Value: **32** lb
